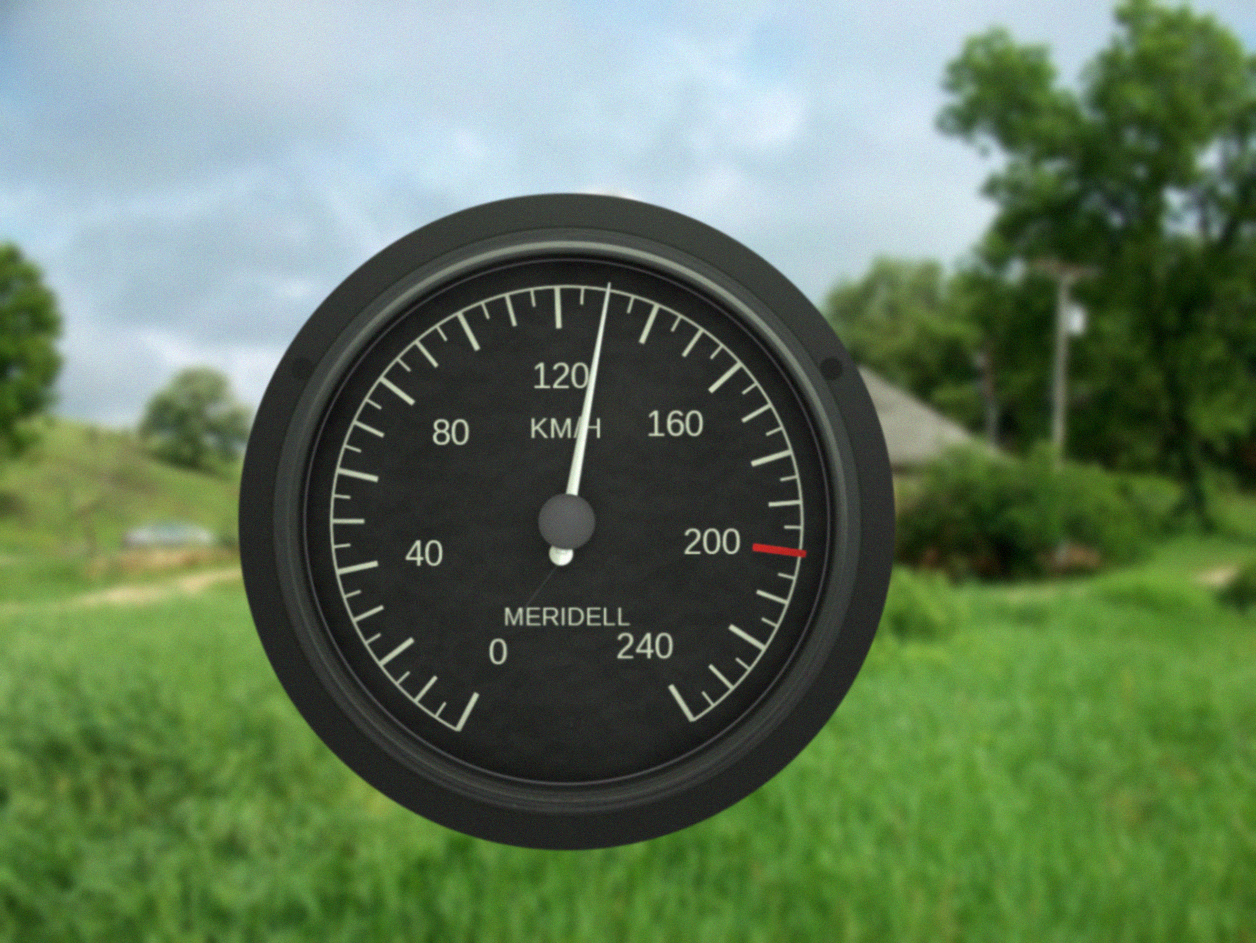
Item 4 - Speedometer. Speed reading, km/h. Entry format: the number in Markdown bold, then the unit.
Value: **130** km/h
